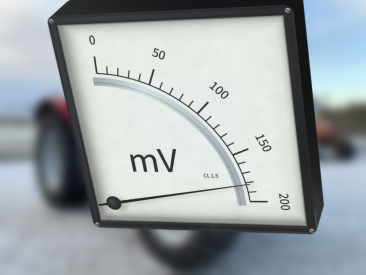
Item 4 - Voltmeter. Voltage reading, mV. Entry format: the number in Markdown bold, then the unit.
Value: **180** mV
